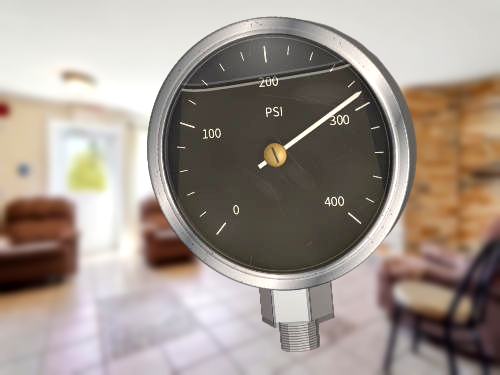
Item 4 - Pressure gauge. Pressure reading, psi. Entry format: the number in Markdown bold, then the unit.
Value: **290** psi
